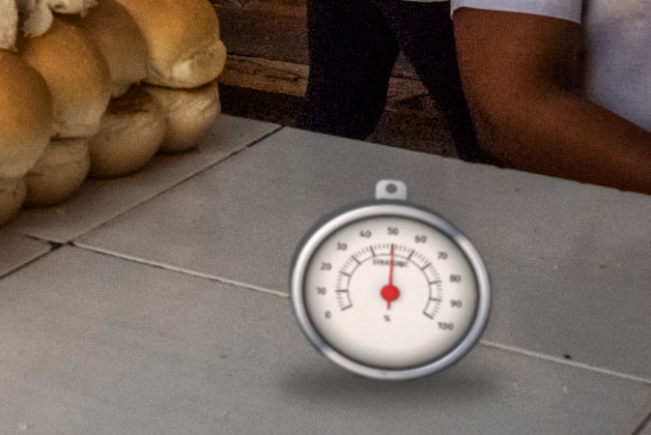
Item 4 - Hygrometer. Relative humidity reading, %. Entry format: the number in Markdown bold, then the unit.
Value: **50** %
